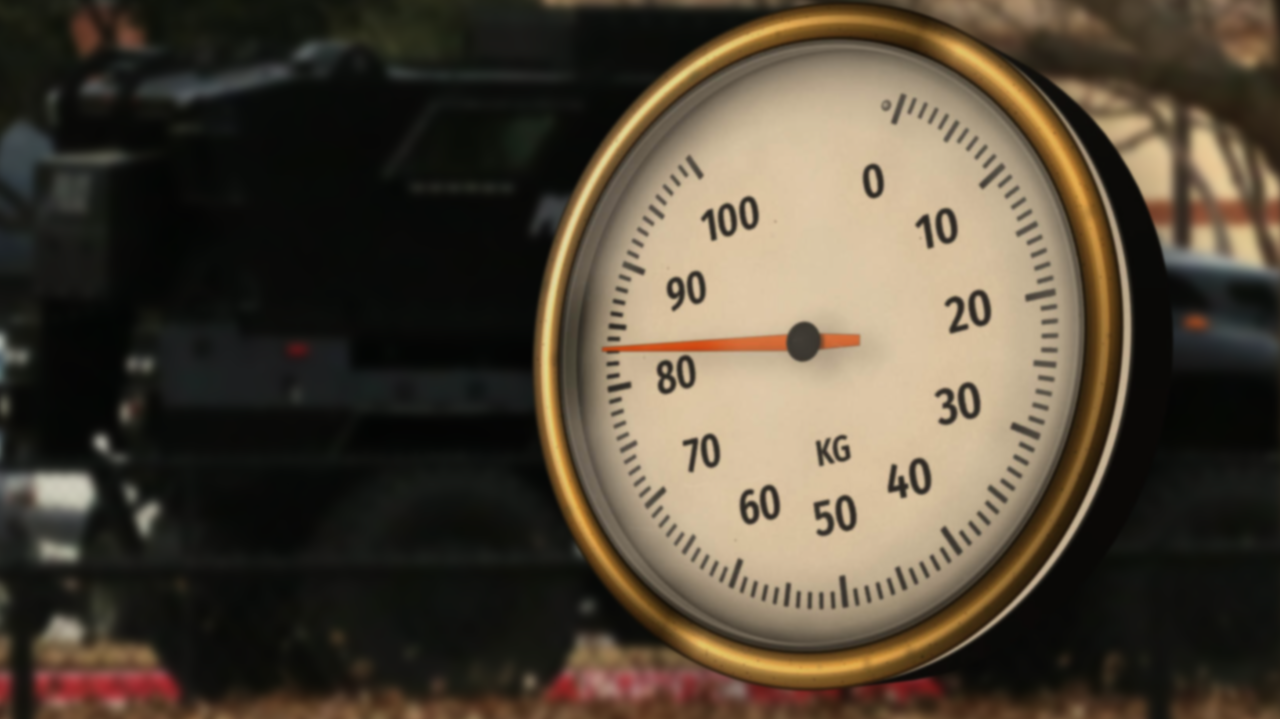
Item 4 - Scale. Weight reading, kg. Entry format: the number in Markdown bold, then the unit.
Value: **83** kg
